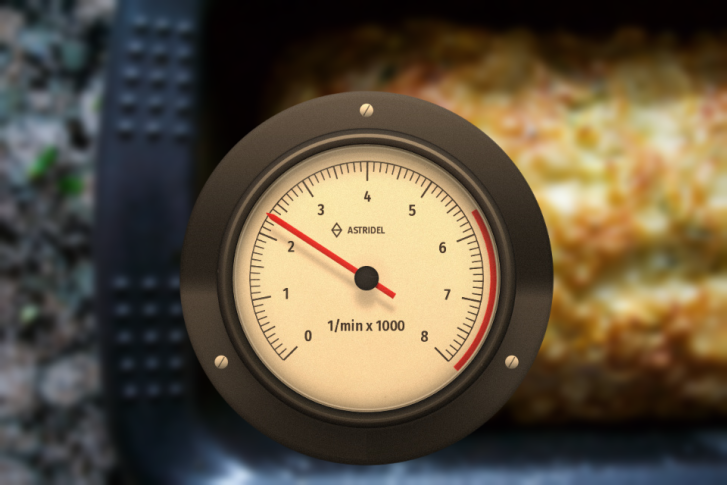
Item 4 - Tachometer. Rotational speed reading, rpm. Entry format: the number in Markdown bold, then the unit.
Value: **2300** rpm
